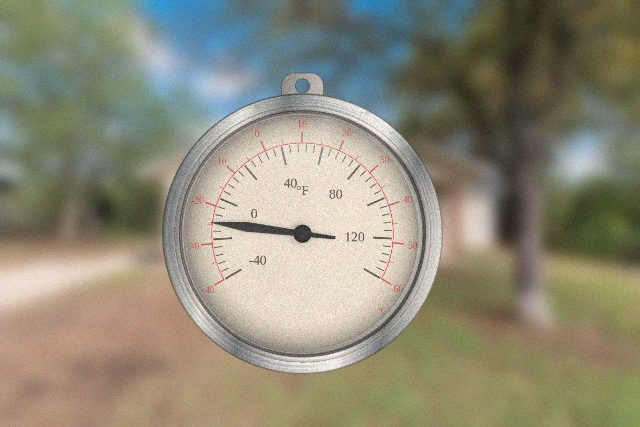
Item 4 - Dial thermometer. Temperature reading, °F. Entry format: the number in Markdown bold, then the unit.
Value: **-12** °F
